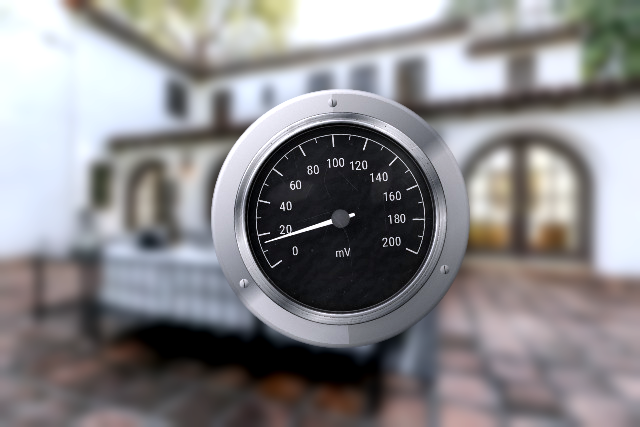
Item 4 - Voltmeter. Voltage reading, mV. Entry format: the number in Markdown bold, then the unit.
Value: **15** mV
